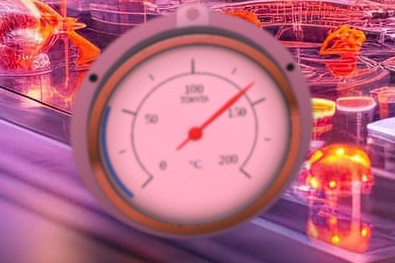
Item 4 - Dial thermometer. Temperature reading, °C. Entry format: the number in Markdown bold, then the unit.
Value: **137.5** °C
